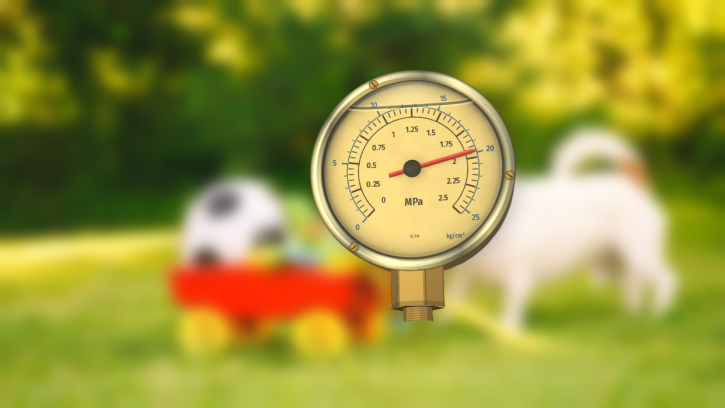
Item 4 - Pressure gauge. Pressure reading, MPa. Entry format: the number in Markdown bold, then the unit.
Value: **1.95** MPa
